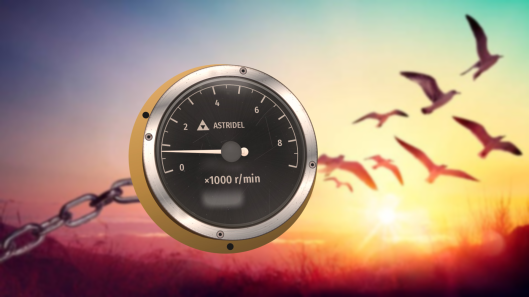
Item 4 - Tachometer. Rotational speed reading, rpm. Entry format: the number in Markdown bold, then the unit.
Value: **750** rpm
